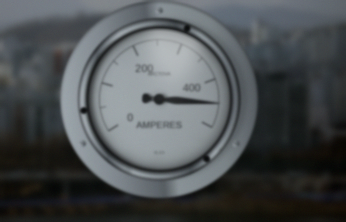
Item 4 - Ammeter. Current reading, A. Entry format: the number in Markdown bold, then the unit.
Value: **450** A
